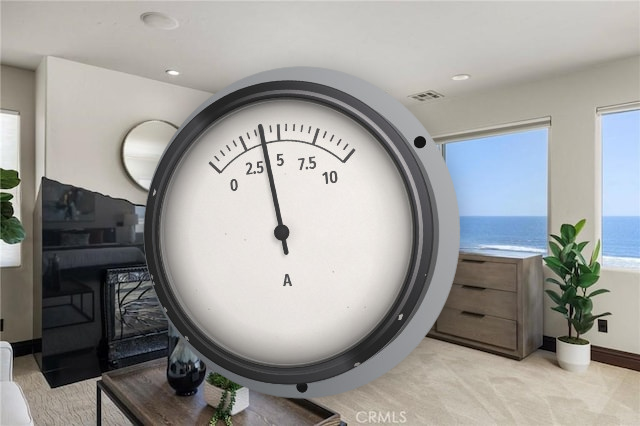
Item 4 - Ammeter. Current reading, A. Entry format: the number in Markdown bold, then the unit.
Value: **4** A
